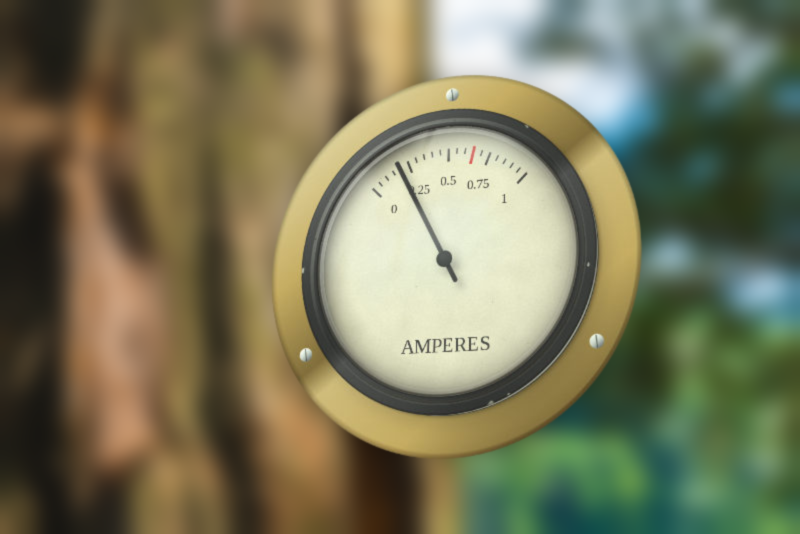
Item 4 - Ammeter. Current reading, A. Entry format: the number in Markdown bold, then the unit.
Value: **0.2** A
